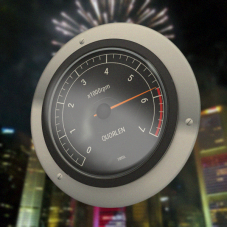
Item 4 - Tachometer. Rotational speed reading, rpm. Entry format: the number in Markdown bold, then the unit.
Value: **5800** rpm
